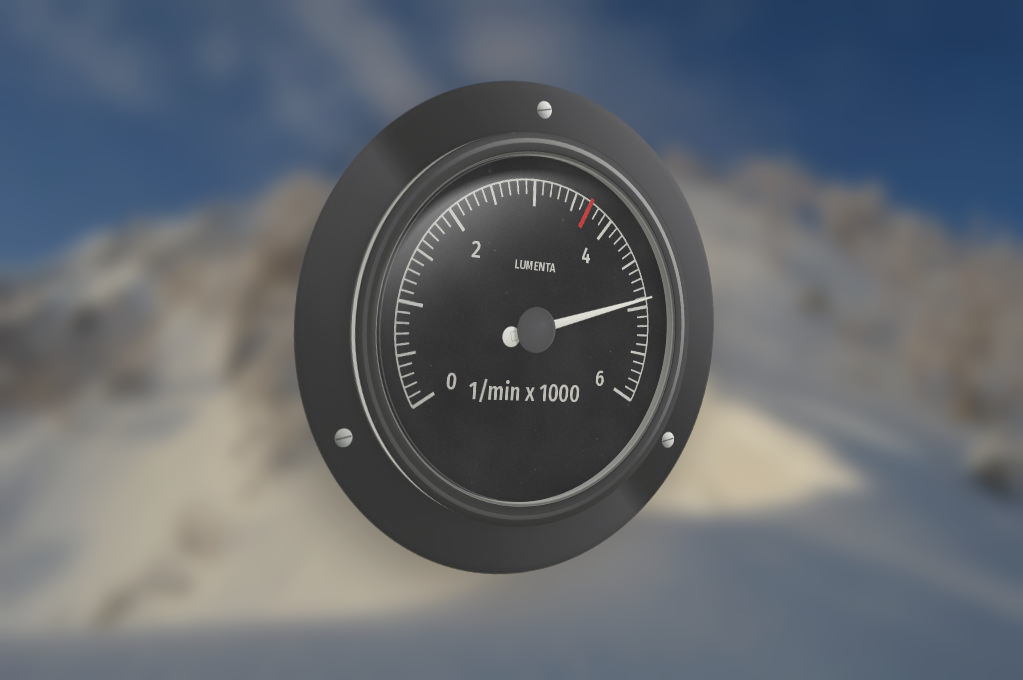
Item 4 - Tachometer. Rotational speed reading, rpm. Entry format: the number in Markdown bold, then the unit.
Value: **4900** rpm
